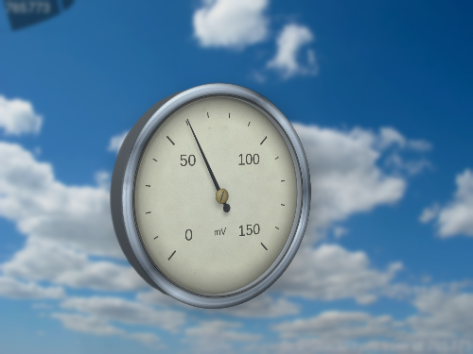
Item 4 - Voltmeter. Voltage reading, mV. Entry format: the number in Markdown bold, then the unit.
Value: **60** mV
